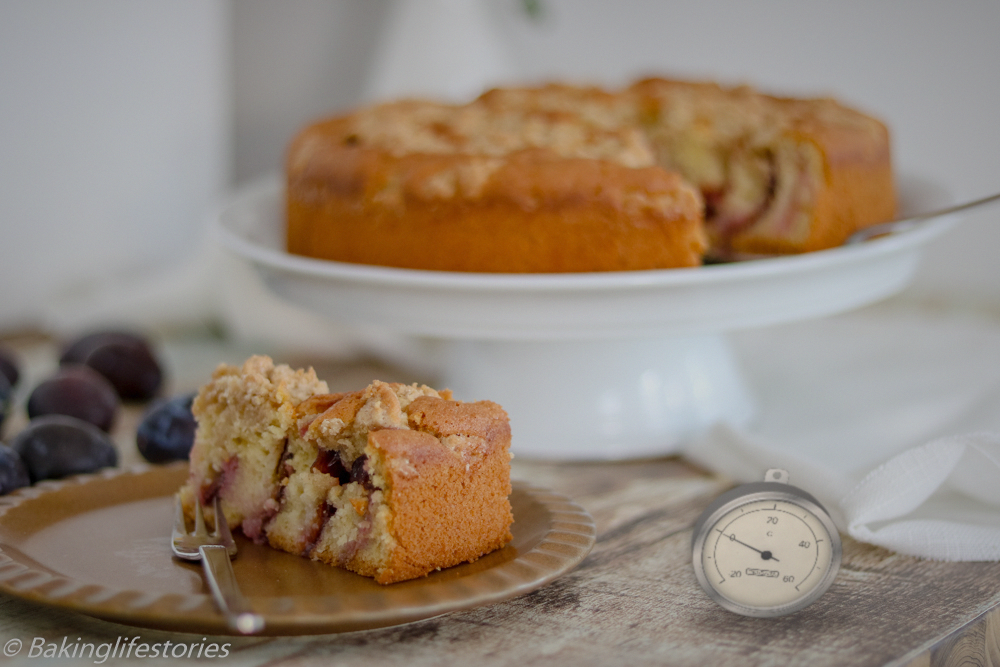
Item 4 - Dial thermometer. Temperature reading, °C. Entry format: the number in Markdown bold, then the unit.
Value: **0** °C
